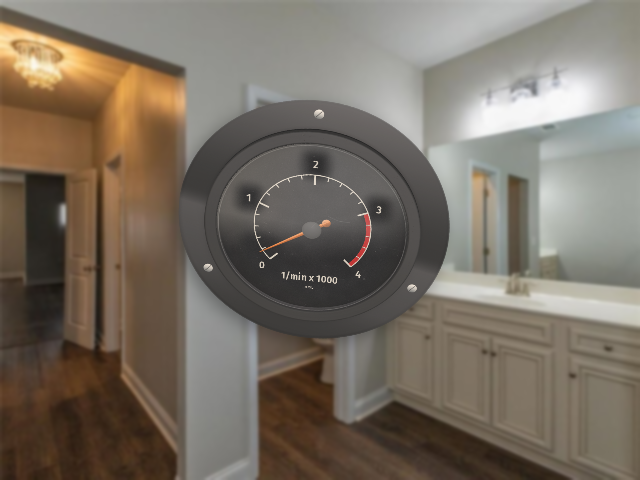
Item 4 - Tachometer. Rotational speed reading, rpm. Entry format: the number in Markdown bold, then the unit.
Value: **200** rpm
